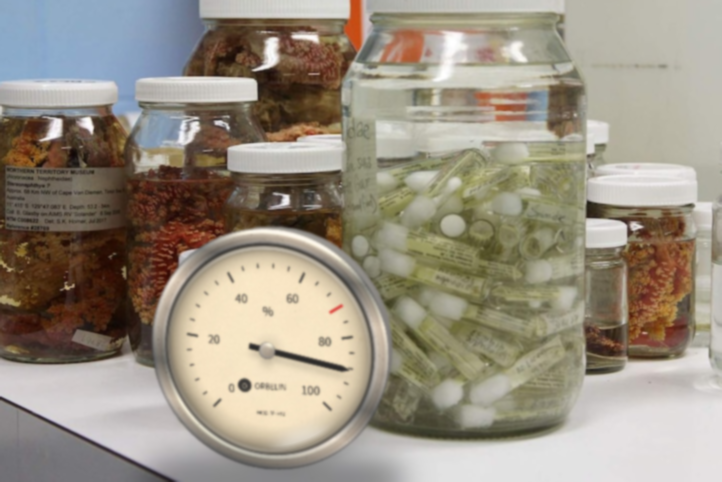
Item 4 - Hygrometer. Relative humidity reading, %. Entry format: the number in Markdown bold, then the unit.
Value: **88** %
